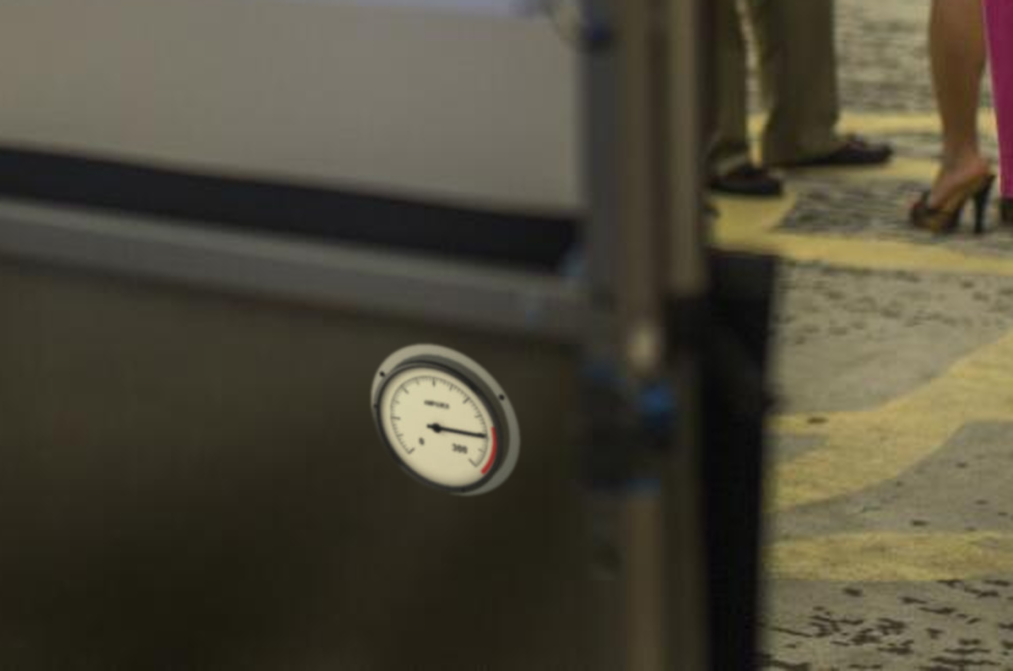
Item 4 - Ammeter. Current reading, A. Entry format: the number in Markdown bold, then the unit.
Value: **250** A
